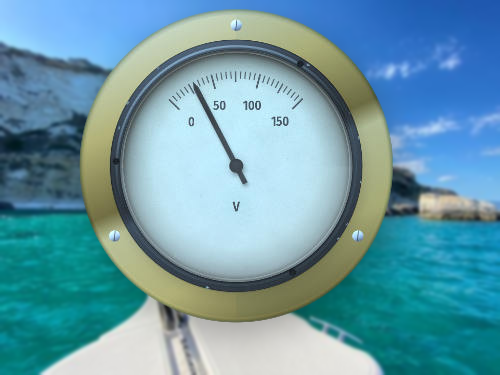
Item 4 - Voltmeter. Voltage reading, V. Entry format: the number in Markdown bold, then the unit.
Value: **30** V
